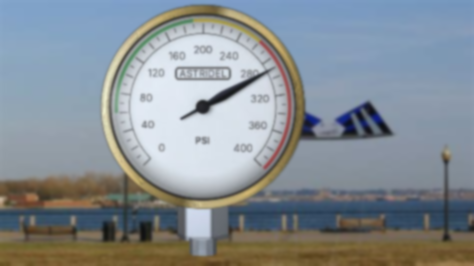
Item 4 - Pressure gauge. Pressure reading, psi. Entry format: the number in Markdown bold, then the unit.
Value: **290** psi
